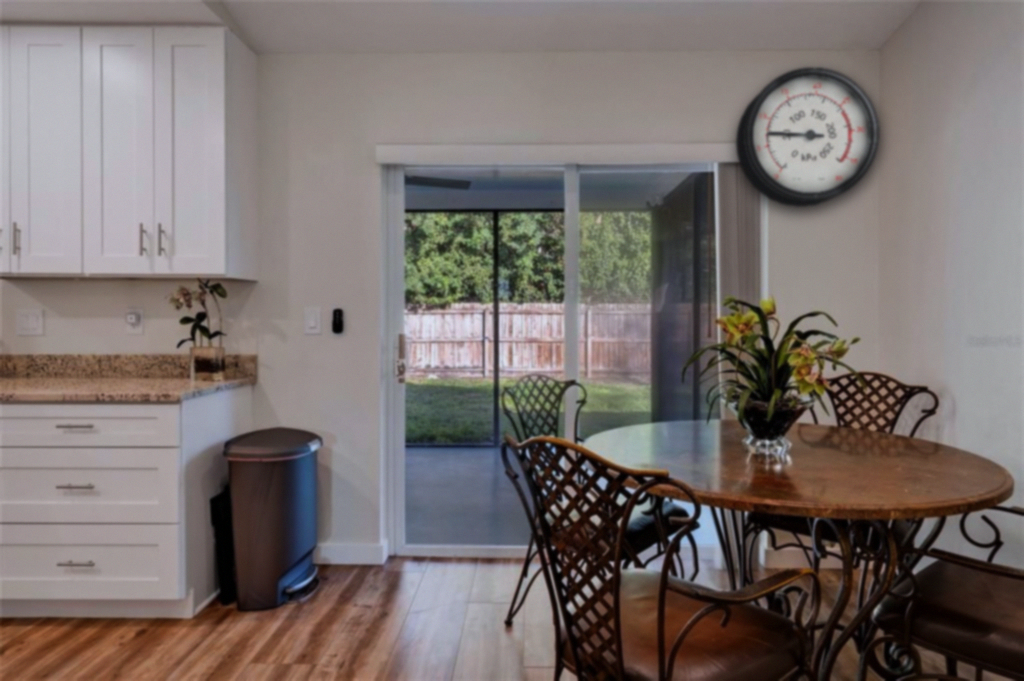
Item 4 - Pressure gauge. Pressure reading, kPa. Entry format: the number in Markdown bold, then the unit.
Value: **50** kPa
